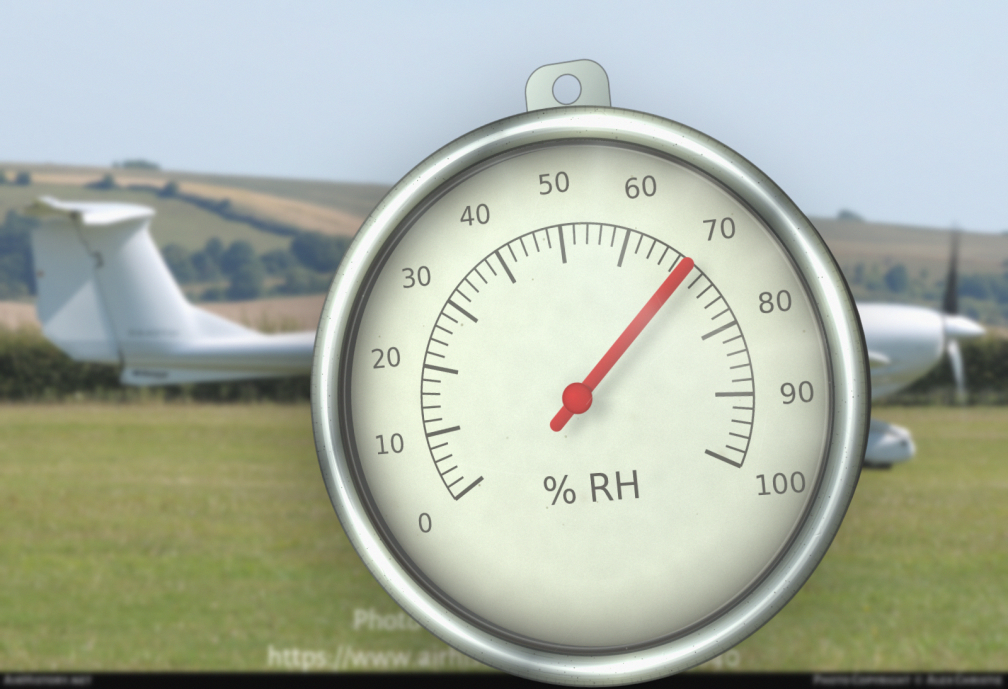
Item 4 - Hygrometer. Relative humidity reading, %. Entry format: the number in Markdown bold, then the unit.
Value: **70** %
